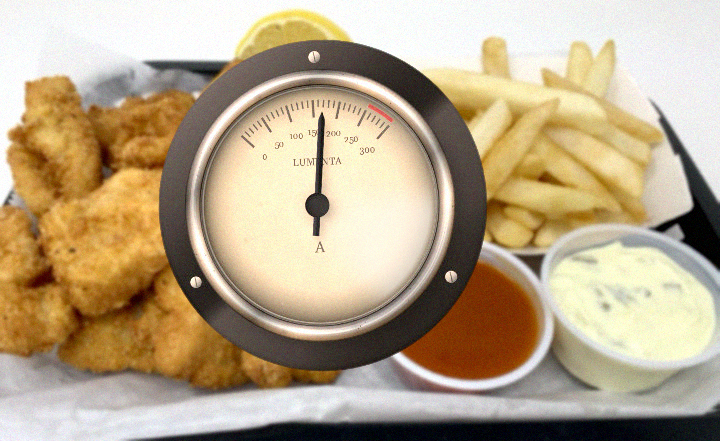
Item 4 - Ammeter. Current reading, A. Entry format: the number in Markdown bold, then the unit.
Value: **170** A
